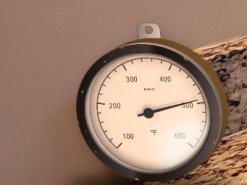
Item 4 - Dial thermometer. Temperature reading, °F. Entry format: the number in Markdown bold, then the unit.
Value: **490** °F
